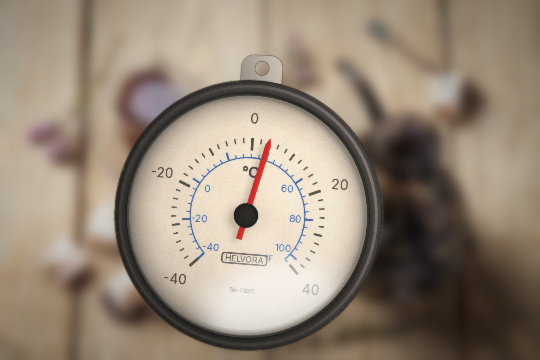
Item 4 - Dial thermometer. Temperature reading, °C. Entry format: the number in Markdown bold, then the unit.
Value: **4** °C
